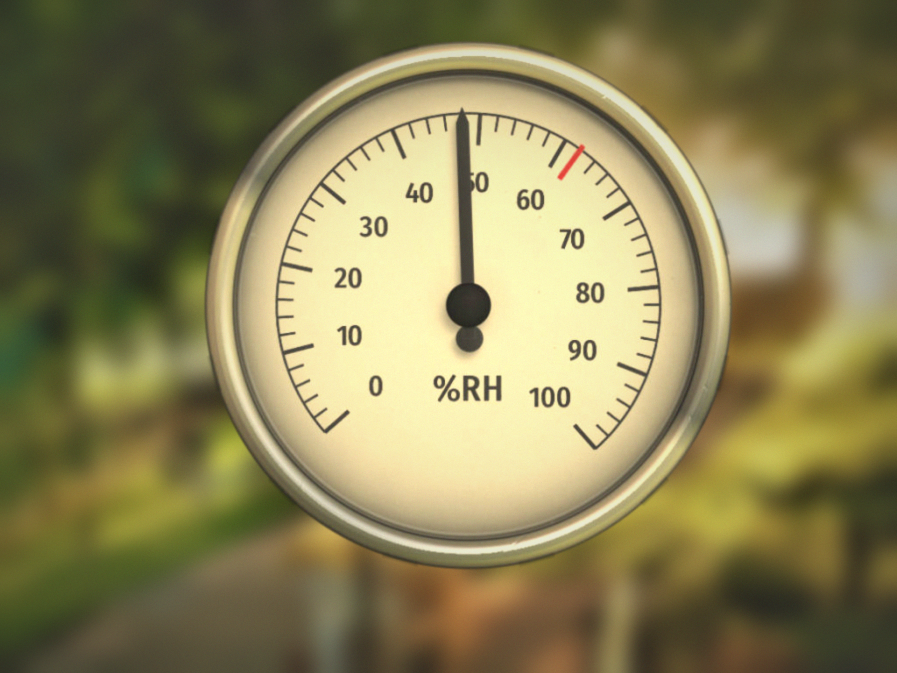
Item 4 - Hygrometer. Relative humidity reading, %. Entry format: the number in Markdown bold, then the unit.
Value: **48** %
